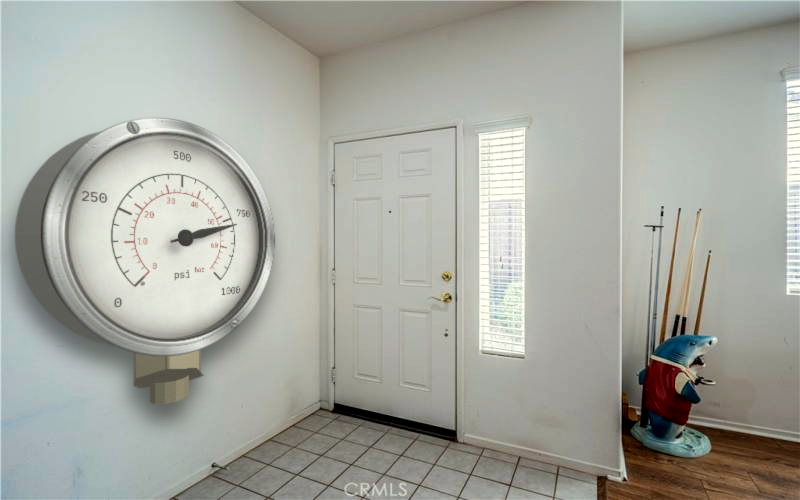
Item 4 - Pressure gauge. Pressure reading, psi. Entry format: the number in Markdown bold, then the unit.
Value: **775** psi
